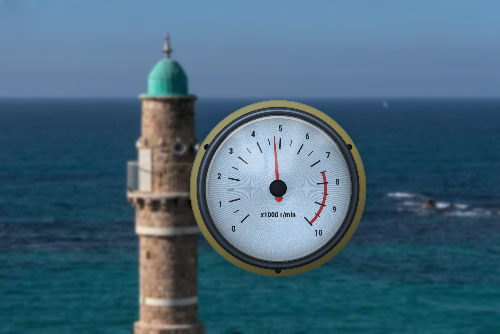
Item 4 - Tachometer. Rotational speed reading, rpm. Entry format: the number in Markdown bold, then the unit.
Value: **4750** rpm
